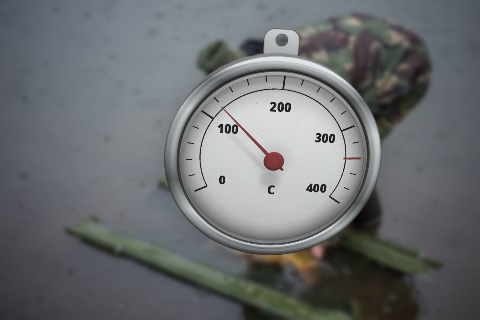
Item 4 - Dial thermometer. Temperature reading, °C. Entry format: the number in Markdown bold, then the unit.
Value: **120** °C
